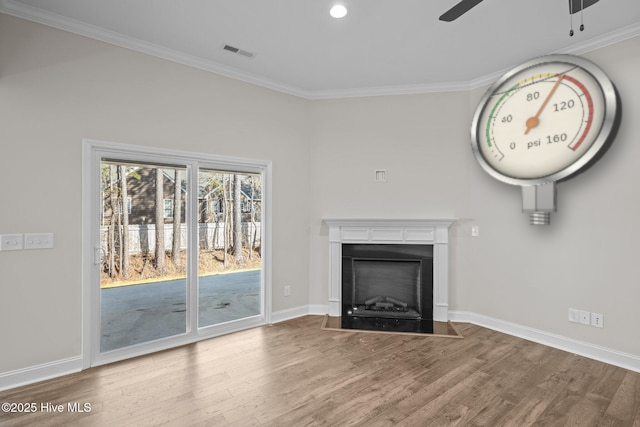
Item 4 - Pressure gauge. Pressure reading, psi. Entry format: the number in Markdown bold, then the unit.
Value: **100** psi
